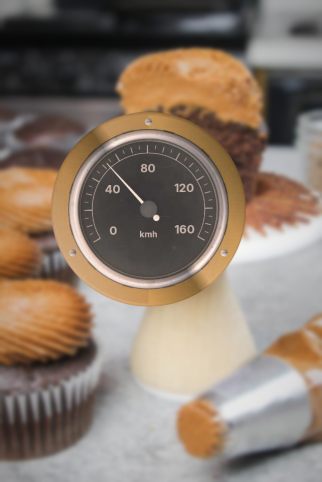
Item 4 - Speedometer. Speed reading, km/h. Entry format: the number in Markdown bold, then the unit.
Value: **52.5** km/h
